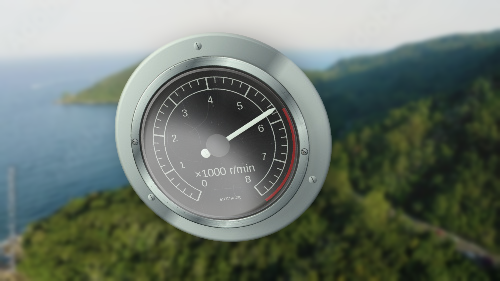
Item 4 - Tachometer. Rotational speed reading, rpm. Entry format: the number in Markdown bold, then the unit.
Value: **5700** rpm
